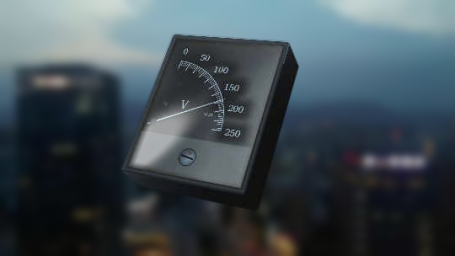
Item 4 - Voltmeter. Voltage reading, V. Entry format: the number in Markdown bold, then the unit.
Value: **175** V
